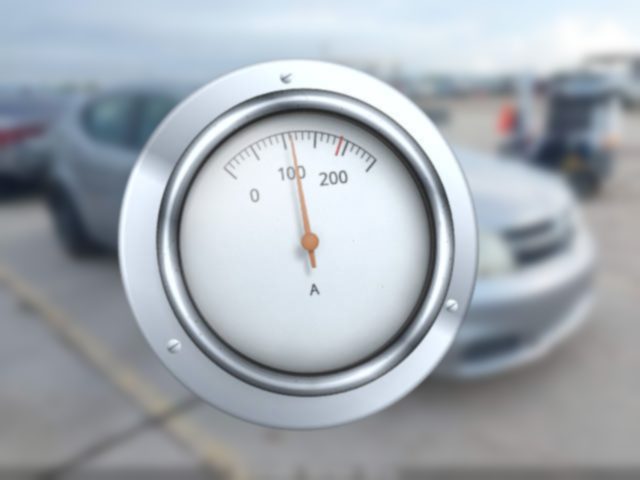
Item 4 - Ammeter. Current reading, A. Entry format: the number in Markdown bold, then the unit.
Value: **110** A
